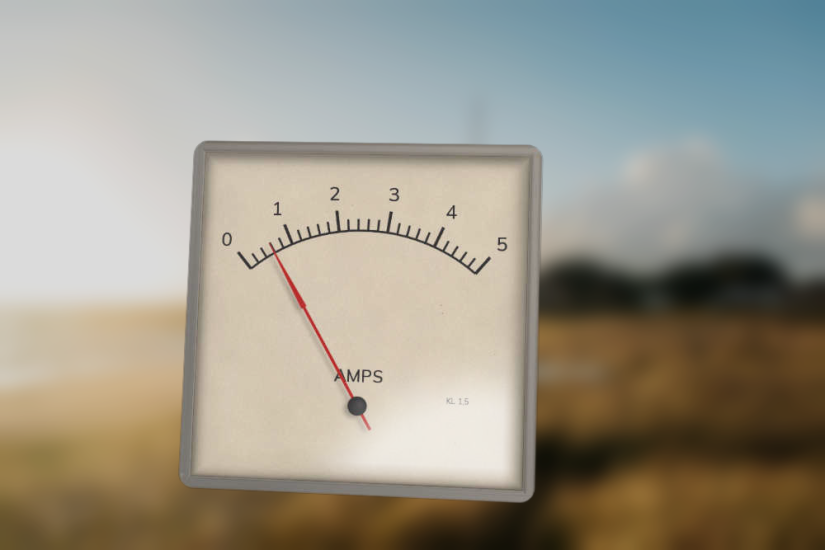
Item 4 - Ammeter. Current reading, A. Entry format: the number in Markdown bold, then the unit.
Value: **0.6** A
